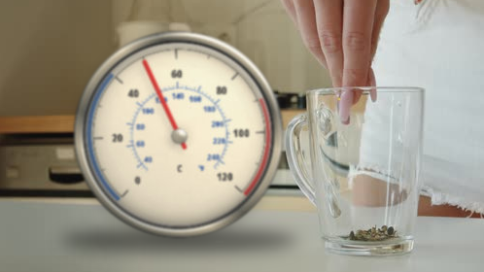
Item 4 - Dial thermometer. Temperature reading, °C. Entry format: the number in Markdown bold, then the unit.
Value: **50** °C
